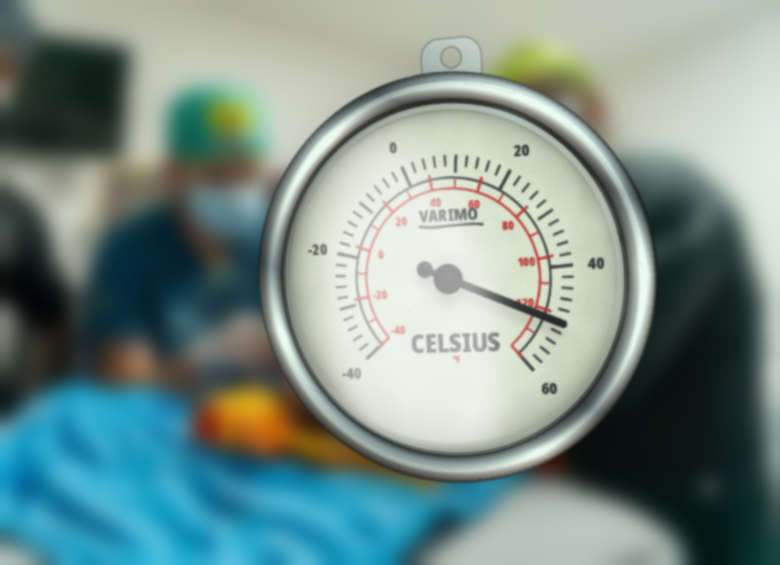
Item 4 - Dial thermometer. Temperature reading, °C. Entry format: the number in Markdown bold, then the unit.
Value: **50** °C
